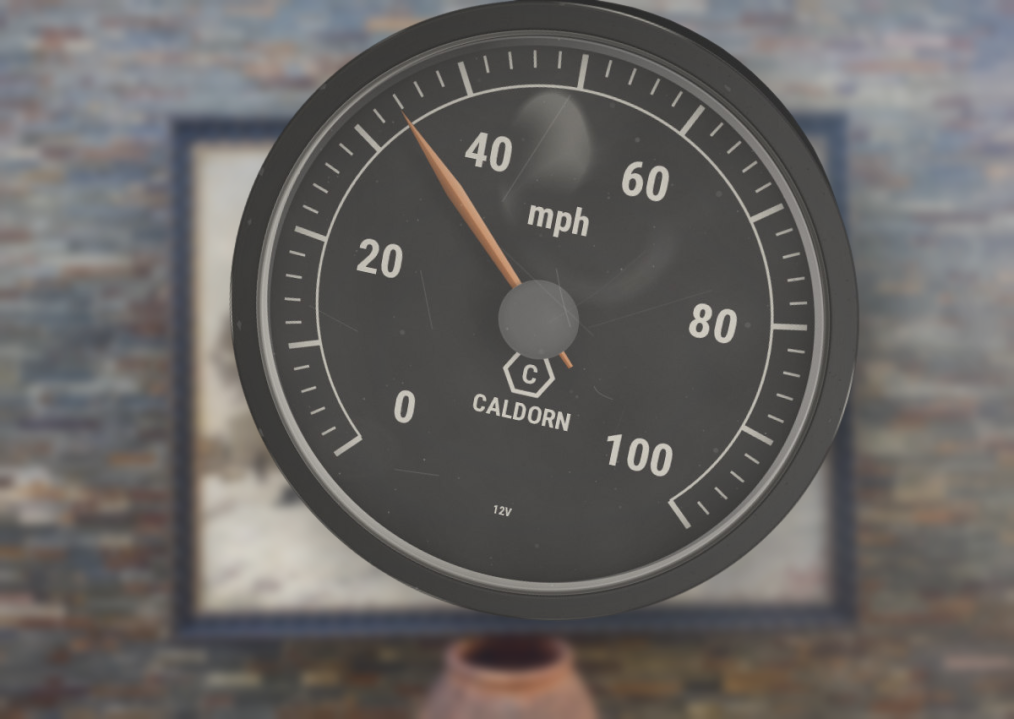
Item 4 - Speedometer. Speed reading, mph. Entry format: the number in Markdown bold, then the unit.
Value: **34** mph
